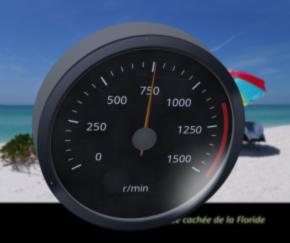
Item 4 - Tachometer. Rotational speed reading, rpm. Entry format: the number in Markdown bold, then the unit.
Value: **750** rpm
